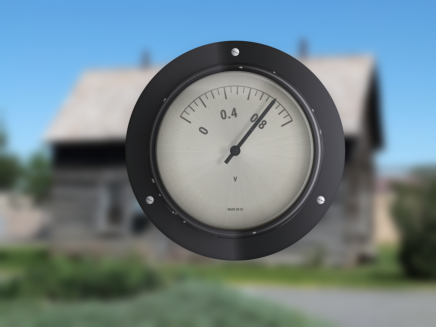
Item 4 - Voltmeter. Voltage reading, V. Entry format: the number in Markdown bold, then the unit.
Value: **0.8** V
